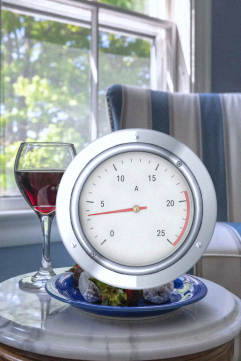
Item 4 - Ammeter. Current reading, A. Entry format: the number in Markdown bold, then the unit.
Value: **3.5** A
